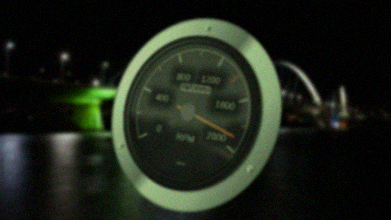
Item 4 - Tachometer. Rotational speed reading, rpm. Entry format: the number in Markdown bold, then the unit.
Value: **1900** rpm
